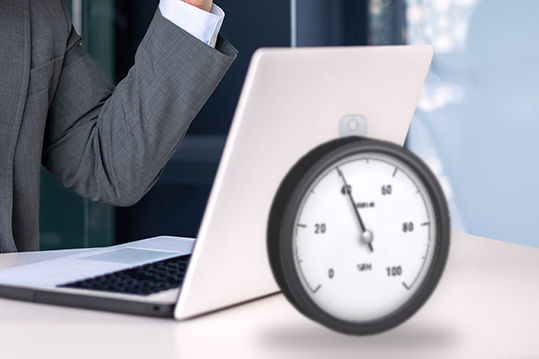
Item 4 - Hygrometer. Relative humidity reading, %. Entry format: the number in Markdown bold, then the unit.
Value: **40** %
